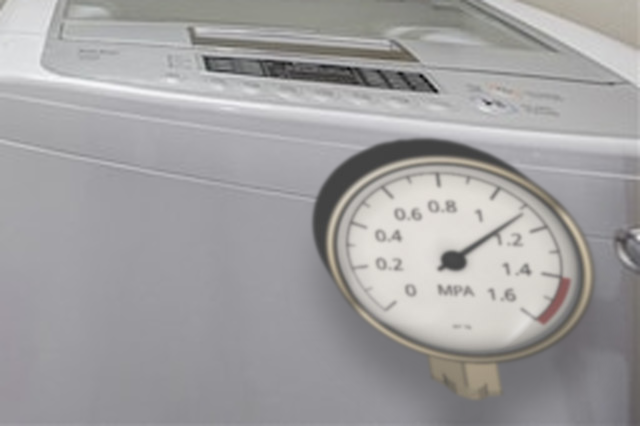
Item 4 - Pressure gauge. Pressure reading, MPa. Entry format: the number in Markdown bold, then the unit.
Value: **1.1** MPa
